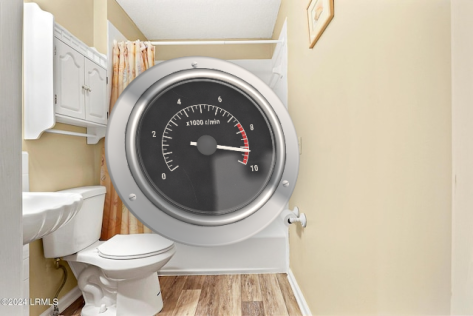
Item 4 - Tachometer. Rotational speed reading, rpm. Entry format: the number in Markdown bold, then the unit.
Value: **9250** rpm
